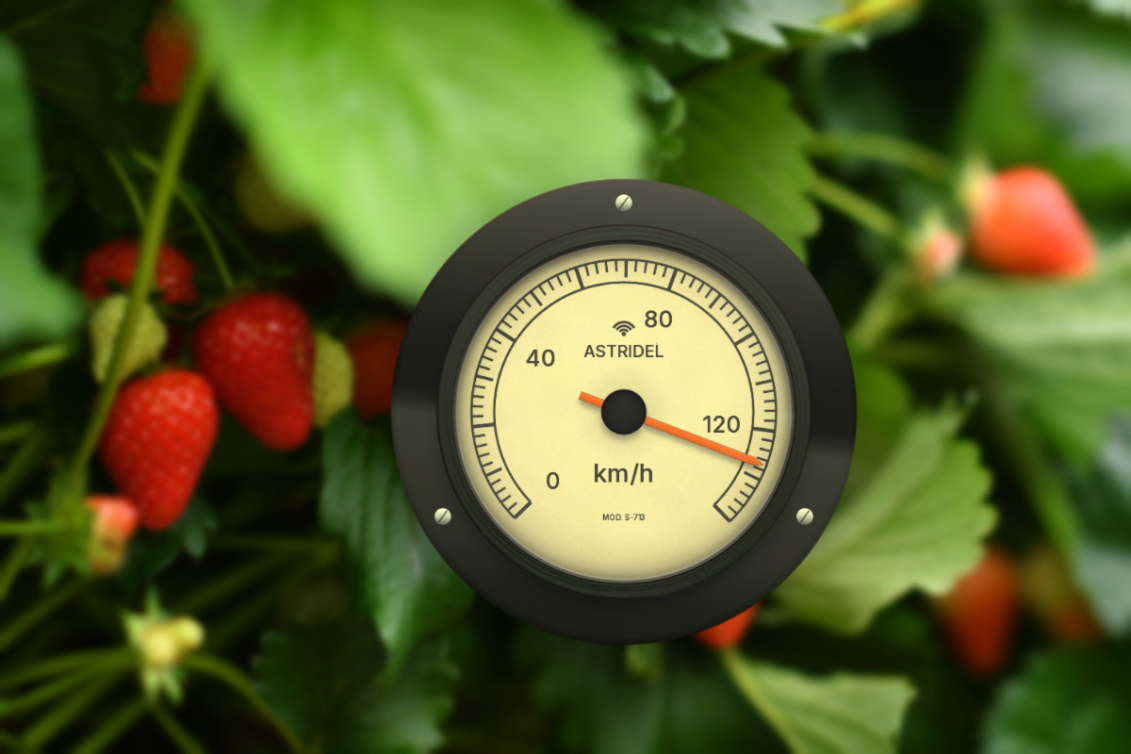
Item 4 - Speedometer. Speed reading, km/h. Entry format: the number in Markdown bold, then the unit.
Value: **127** km/h
